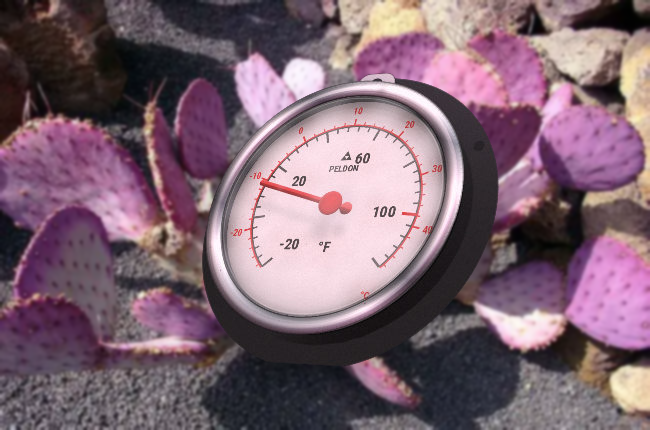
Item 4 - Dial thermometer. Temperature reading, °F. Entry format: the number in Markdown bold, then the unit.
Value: **12** °F
